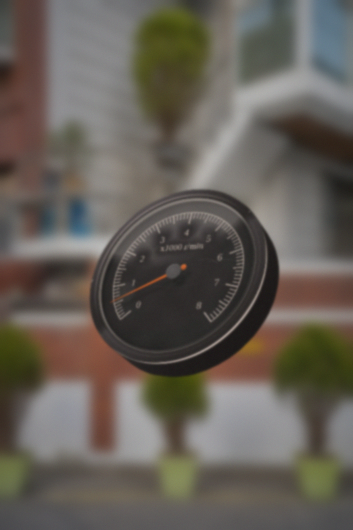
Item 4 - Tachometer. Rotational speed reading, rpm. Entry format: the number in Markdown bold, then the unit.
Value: **500** rpm
